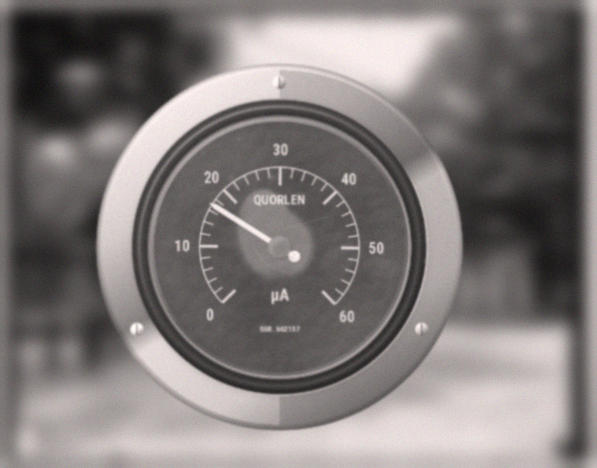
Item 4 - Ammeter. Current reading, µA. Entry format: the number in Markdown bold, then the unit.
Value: **17** µA
